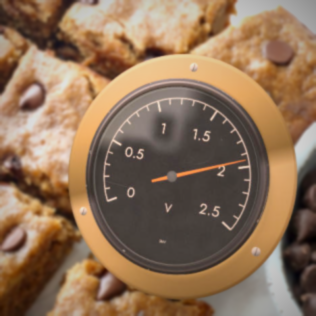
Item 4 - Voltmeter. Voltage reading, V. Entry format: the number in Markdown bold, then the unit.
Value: **1.95** V
